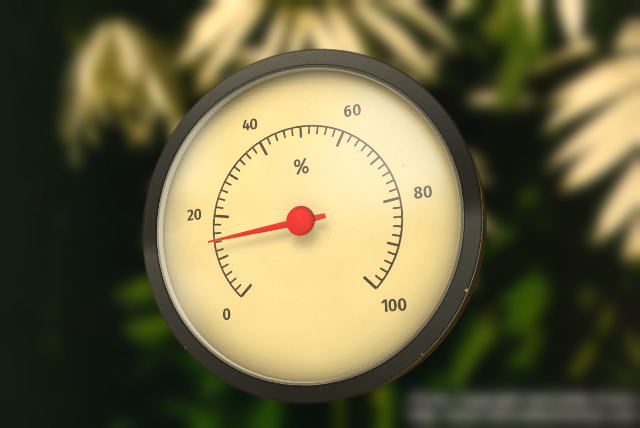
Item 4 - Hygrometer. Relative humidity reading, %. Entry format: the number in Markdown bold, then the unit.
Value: **14** %
